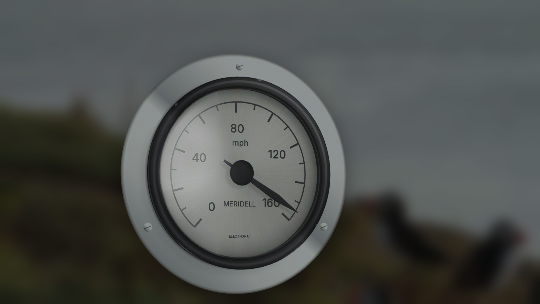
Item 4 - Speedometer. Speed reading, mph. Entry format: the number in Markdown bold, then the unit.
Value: **155** mph
